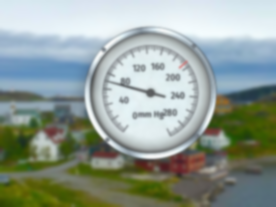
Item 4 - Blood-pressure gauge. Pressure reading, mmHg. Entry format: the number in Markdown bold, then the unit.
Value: **70** mmHg
